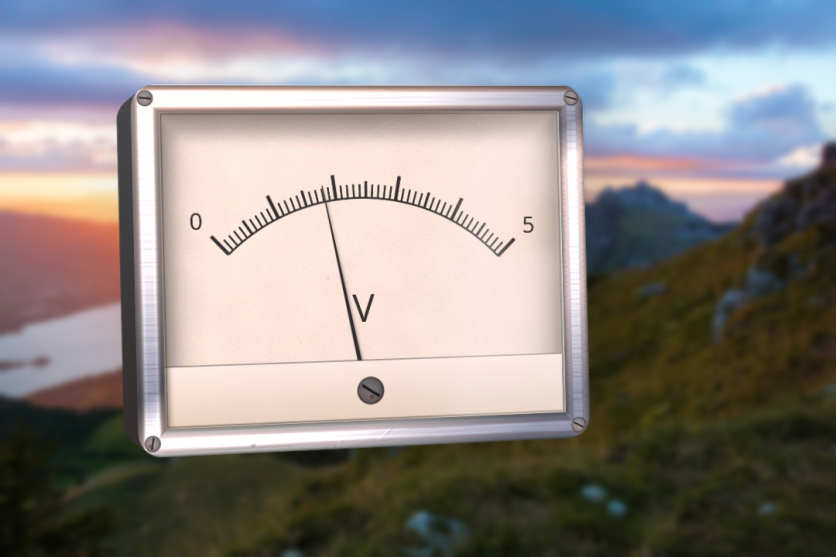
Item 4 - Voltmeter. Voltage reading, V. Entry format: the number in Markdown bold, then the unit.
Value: **1.8** V
